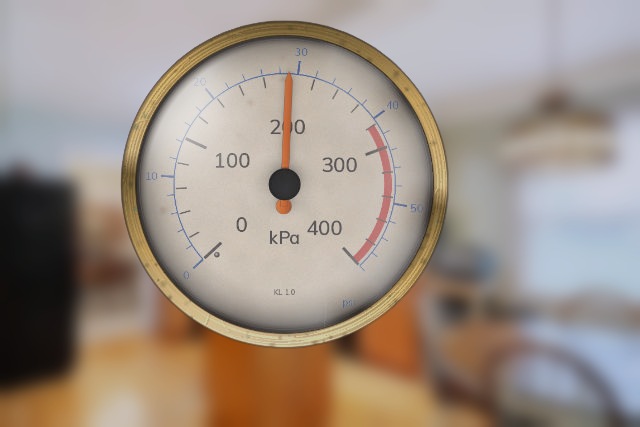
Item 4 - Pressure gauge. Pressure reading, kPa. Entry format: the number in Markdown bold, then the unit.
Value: **200** kPa
